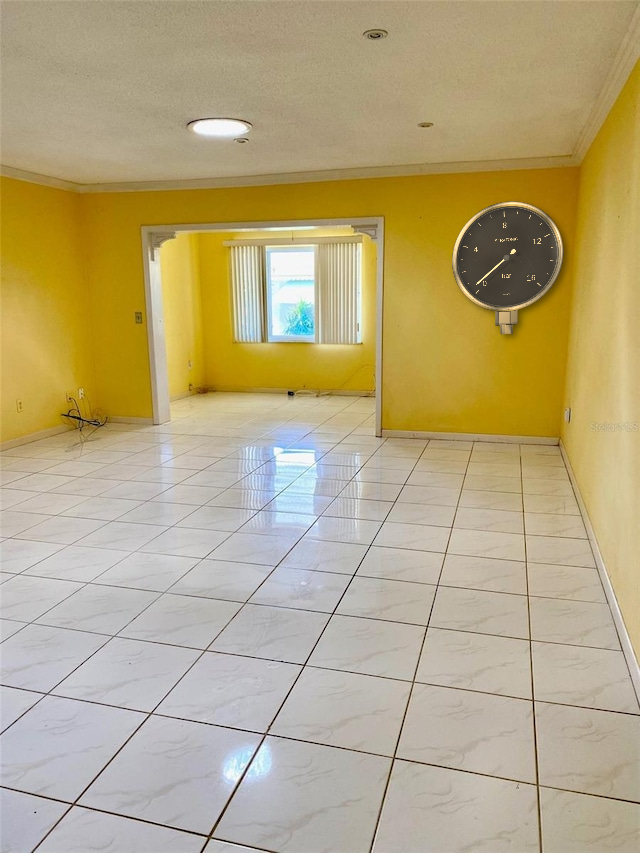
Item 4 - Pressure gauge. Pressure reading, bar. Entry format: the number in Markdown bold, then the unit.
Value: **0.5** bar
